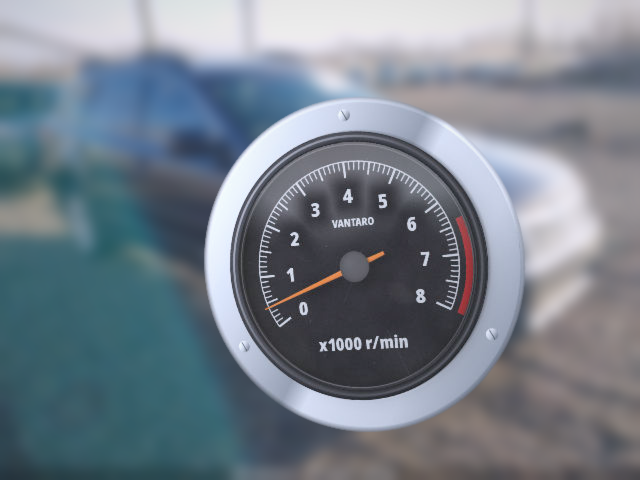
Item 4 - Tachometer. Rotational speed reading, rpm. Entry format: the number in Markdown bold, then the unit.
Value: **400** rpm
